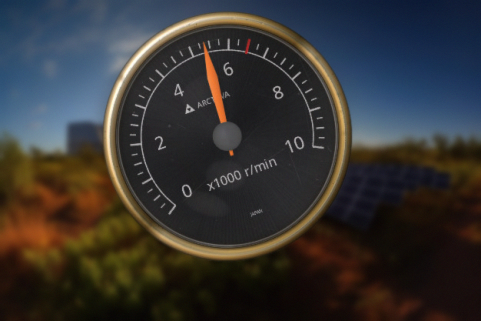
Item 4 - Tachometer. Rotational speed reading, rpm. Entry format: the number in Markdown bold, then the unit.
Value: **5375** rpm
